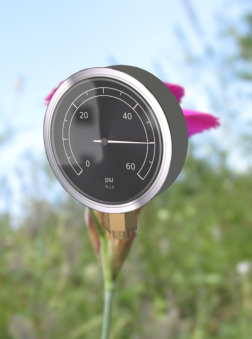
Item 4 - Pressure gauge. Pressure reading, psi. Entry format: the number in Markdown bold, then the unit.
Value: **50** psi
